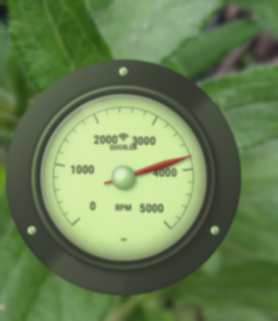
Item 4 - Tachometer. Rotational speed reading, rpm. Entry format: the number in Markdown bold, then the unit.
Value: **3800** rpm
